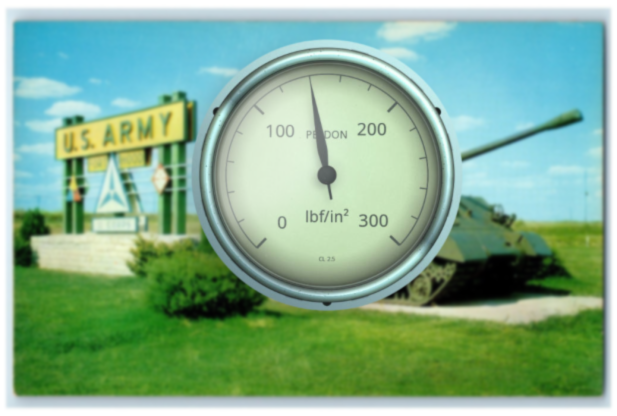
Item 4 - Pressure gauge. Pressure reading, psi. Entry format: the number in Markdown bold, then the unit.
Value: **140** psi
